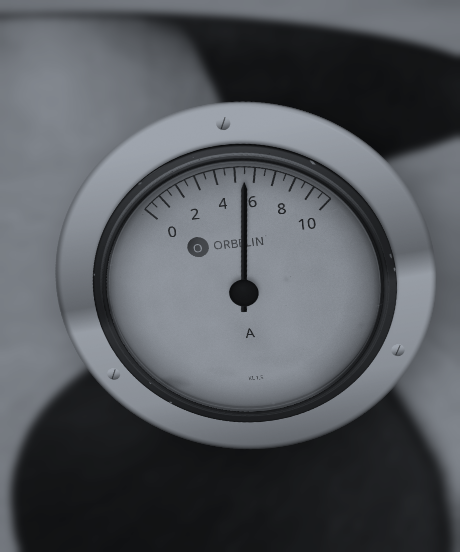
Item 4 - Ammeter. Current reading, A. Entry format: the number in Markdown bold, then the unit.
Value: **5.5** A
